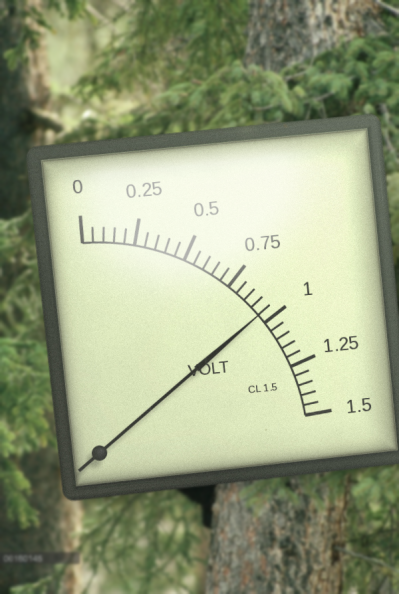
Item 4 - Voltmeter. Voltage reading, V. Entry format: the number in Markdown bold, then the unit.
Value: **0.95** V
